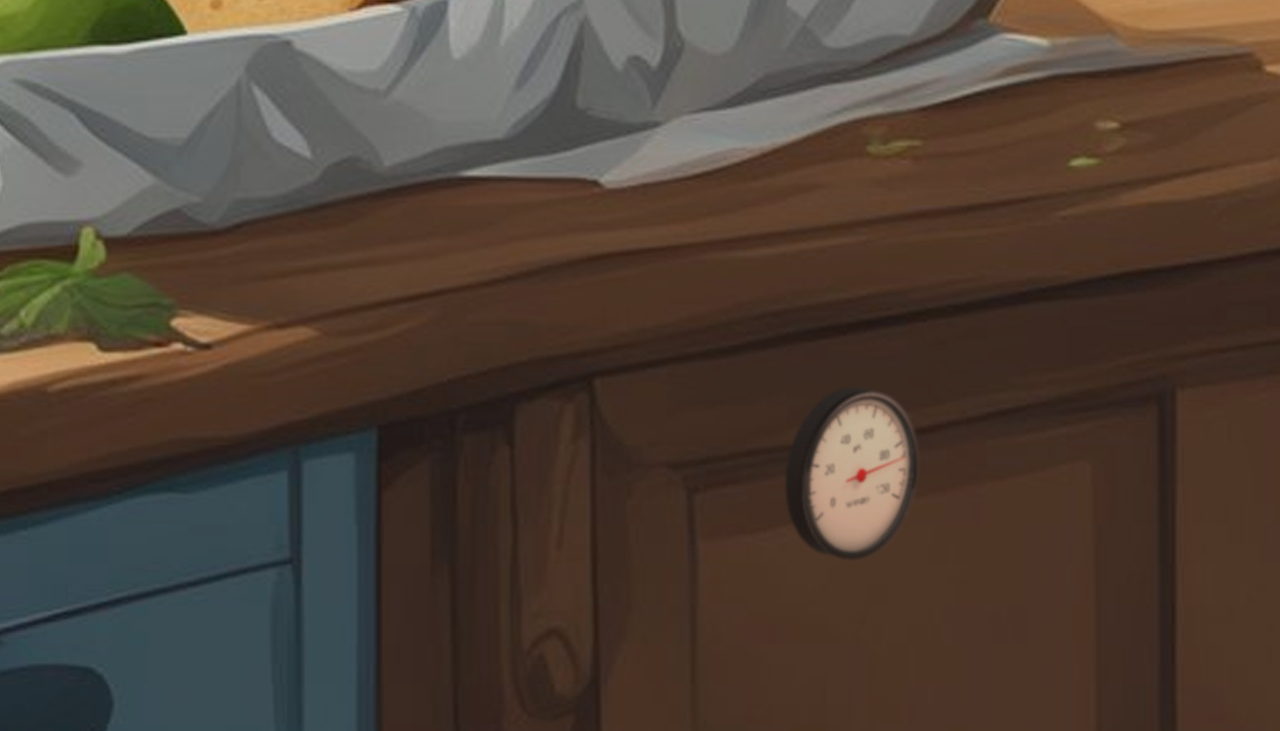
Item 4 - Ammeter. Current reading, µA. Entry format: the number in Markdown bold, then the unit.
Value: **85** µA
